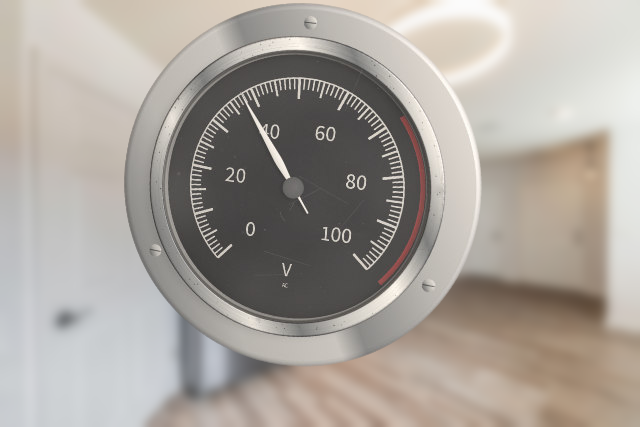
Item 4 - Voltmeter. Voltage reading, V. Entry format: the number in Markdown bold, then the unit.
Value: **38** V
